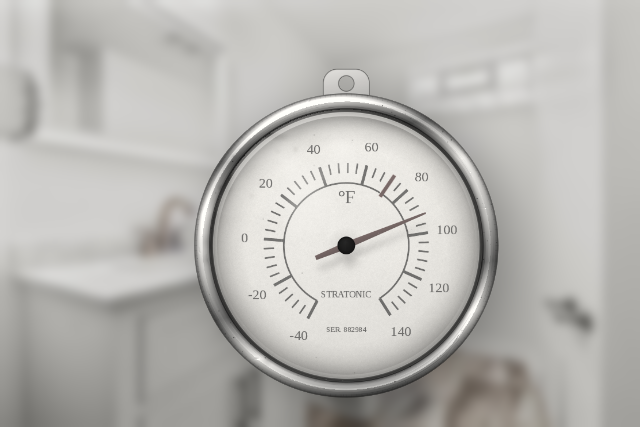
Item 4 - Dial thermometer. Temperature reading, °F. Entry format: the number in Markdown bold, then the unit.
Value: **92** °F
